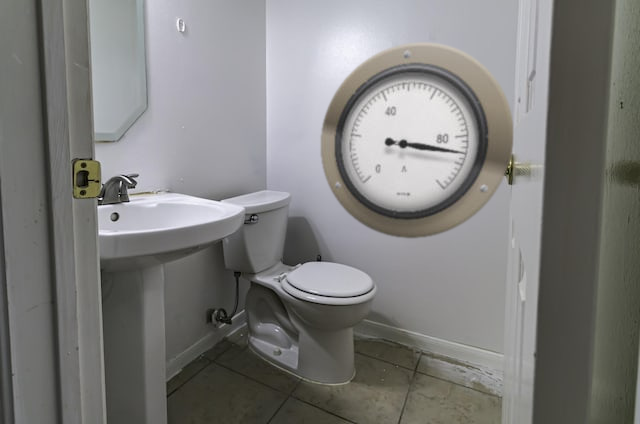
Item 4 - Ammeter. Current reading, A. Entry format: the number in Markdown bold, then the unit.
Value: **86** A
